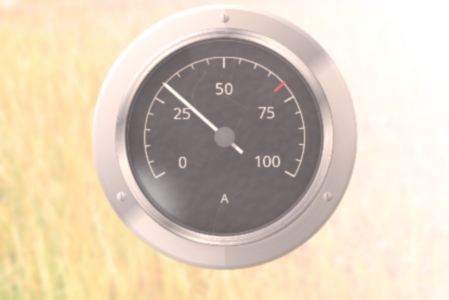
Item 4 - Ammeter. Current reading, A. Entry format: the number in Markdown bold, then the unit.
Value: **30** A
